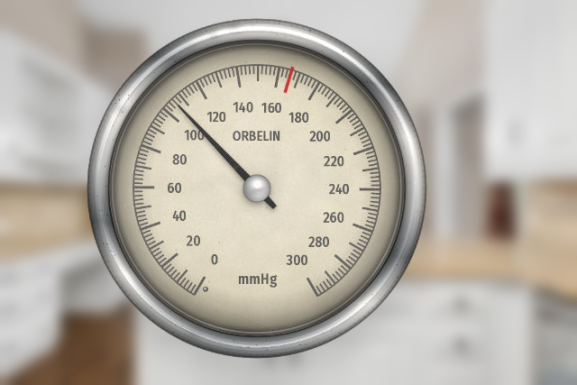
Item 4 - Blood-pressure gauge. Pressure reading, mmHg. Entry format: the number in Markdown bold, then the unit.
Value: **106** mmHg
